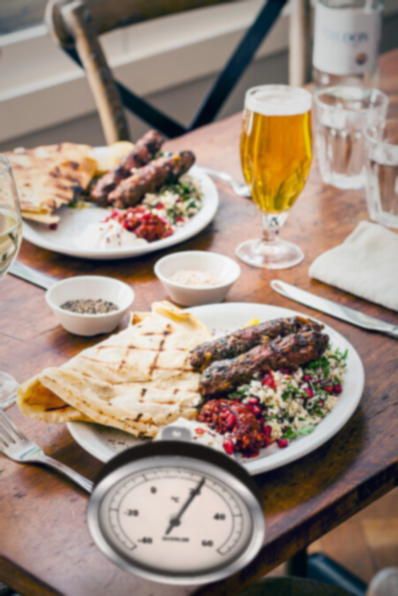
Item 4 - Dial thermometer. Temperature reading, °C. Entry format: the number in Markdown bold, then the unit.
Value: **20** °C
